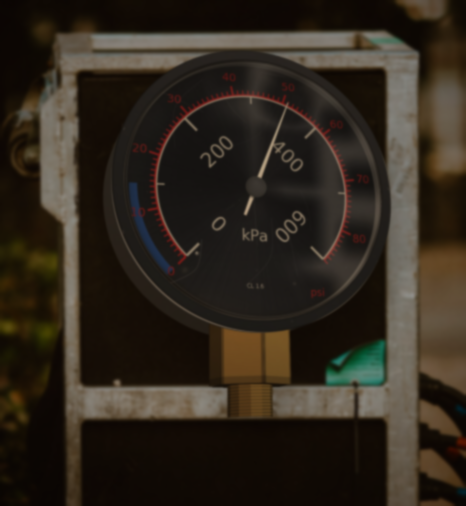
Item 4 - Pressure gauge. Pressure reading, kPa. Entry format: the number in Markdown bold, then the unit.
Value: **350** kPa
